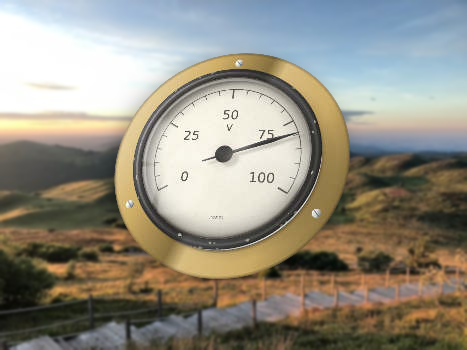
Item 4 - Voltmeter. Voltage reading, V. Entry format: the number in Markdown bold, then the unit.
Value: **80** V
